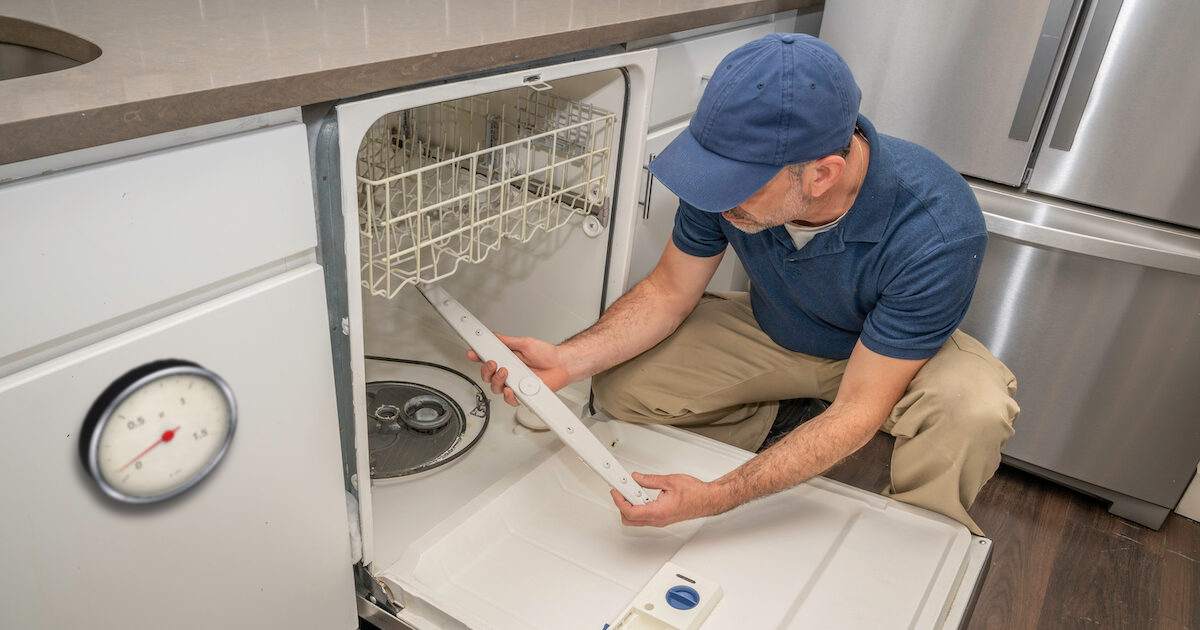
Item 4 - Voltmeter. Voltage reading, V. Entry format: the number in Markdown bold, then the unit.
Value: **0.1** V
